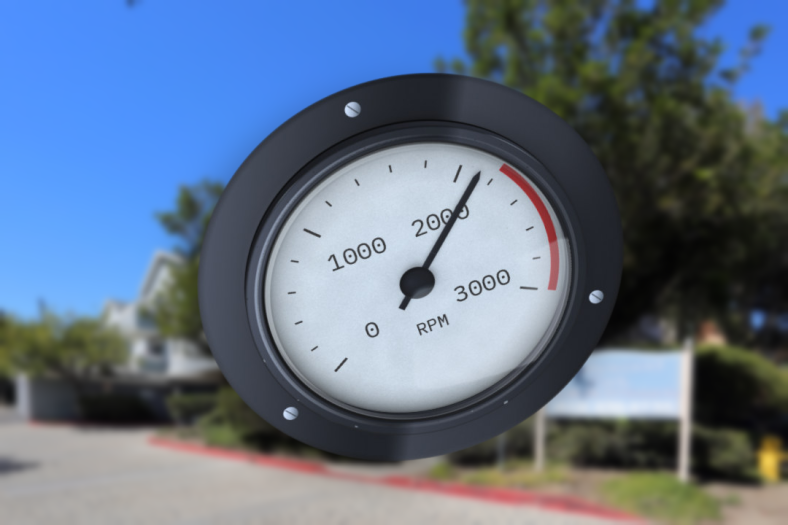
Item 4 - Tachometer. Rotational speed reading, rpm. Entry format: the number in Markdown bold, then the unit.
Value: **2100** rpm
